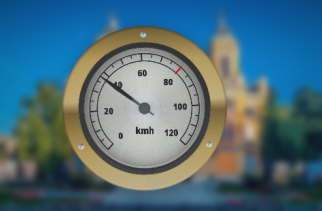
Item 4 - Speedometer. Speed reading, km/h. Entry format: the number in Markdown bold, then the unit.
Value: **37.5** km/h
